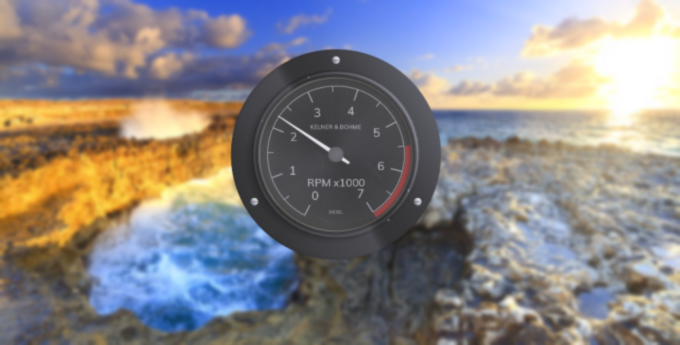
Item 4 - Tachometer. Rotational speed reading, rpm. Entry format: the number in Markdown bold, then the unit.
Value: **2250** rpm
